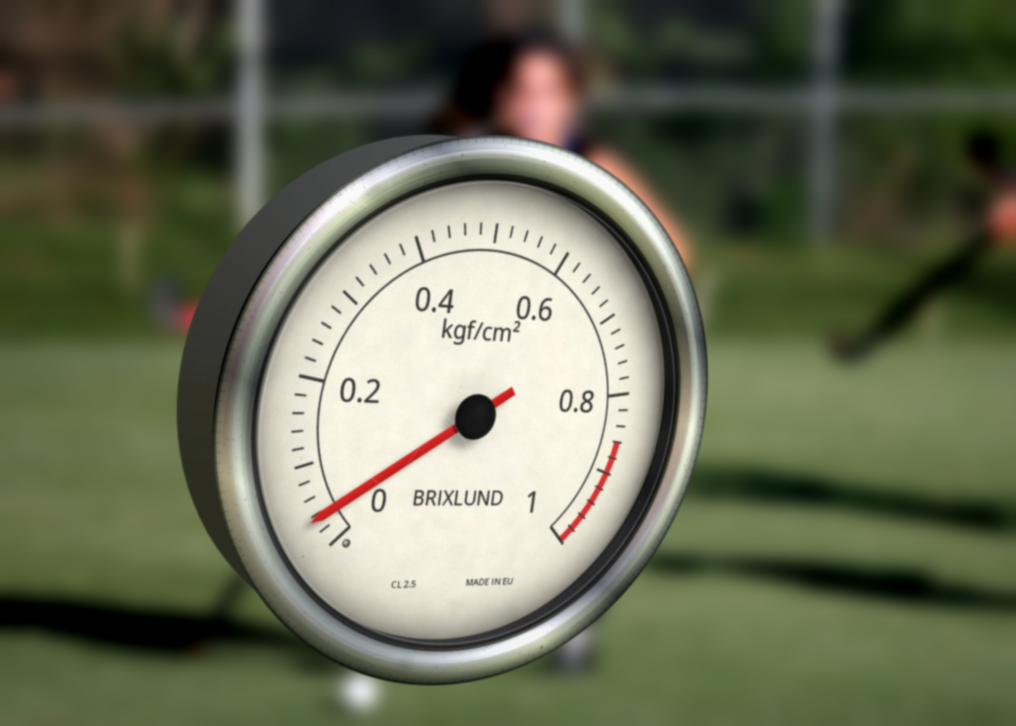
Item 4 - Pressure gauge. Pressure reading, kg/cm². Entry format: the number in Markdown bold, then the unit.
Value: **0.04** kg/cm²
